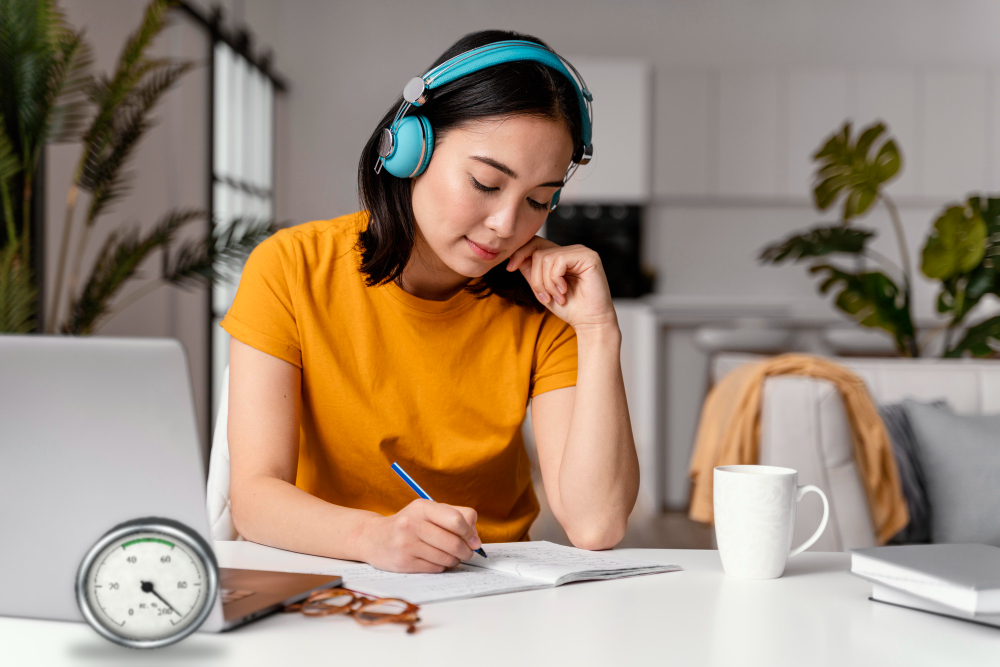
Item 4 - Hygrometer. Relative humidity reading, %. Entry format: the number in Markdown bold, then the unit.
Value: **95** %
